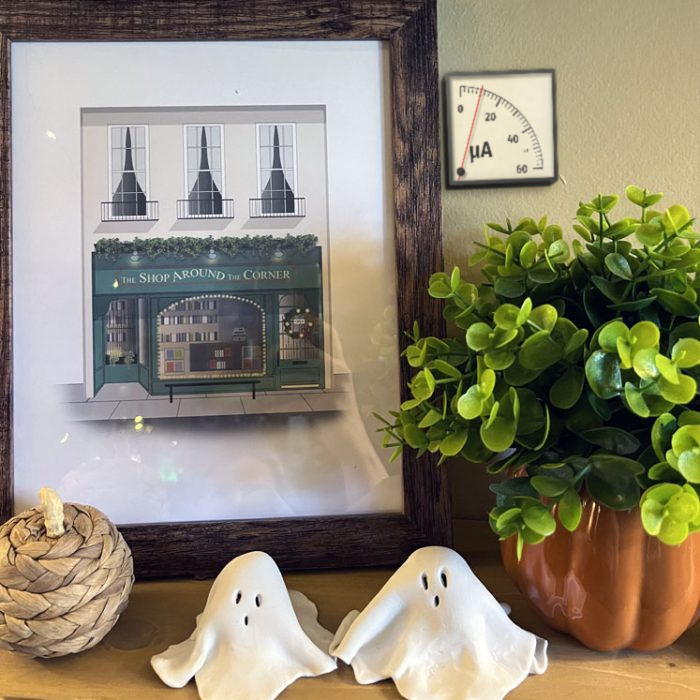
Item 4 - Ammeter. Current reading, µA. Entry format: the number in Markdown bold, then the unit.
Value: **10** µA
